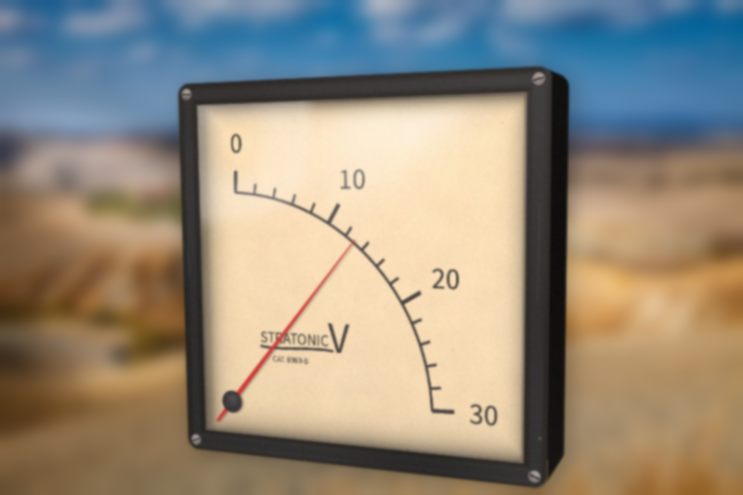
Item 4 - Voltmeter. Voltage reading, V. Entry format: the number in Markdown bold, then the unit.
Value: **13** V
